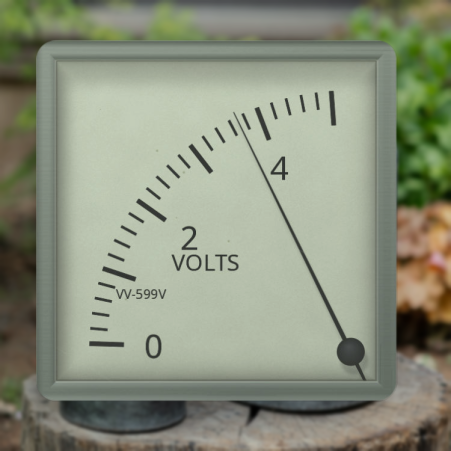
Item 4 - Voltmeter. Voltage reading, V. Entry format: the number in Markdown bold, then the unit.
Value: **3.7** V
